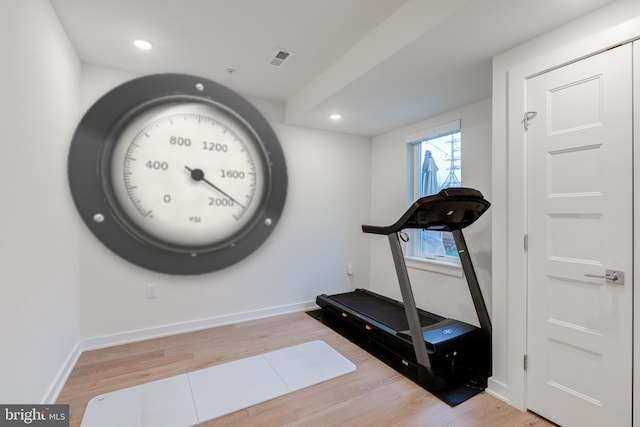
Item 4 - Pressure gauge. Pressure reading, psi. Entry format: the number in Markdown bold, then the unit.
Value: **1900** psi
